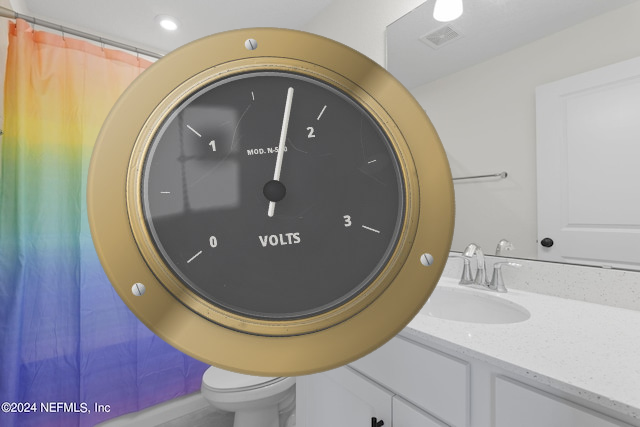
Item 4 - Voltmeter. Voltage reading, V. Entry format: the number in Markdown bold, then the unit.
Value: **1.75** V
